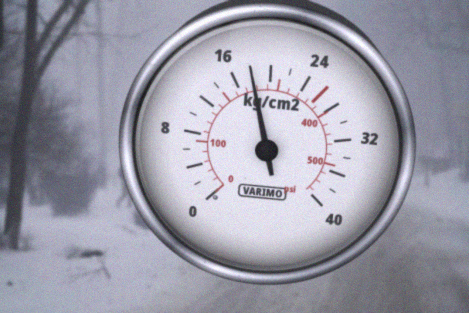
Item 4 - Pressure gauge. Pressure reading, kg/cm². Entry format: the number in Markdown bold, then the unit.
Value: **18** kg/cm²
